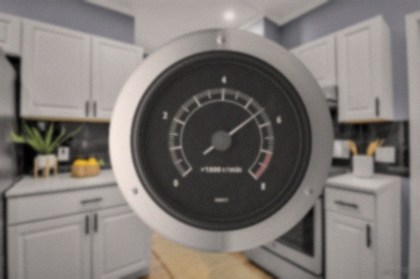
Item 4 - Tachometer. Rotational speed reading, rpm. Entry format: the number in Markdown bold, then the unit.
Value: **5500** rpm
